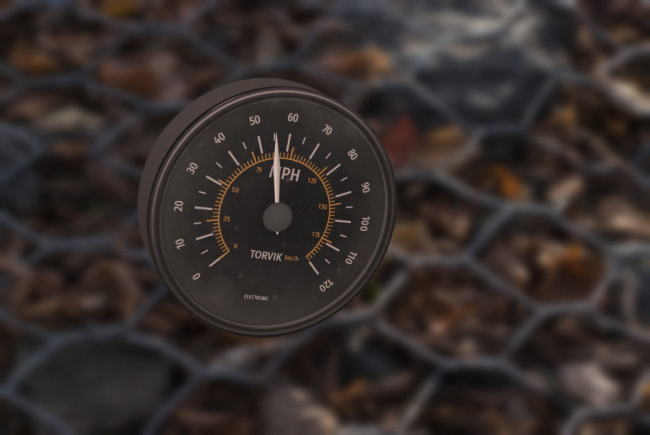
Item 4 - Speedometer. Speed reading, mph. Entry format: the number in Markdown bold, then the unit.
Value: **55** mph
